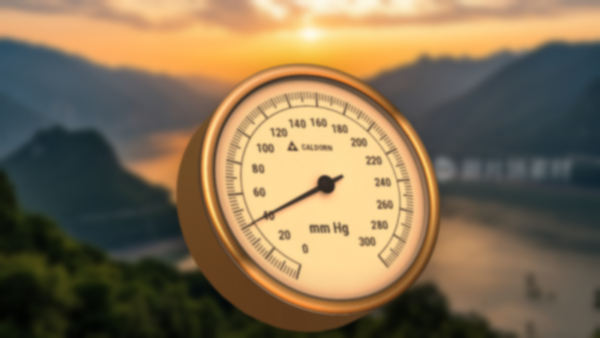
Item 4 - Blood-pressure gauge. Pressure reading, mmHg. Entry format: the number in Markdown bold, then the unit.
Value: **40** mmHg
